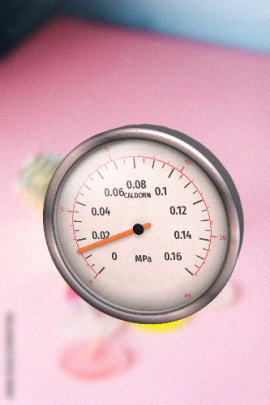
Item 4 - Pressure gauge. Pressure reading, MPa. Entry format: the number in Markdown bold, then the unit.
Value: **0.015** MPa
